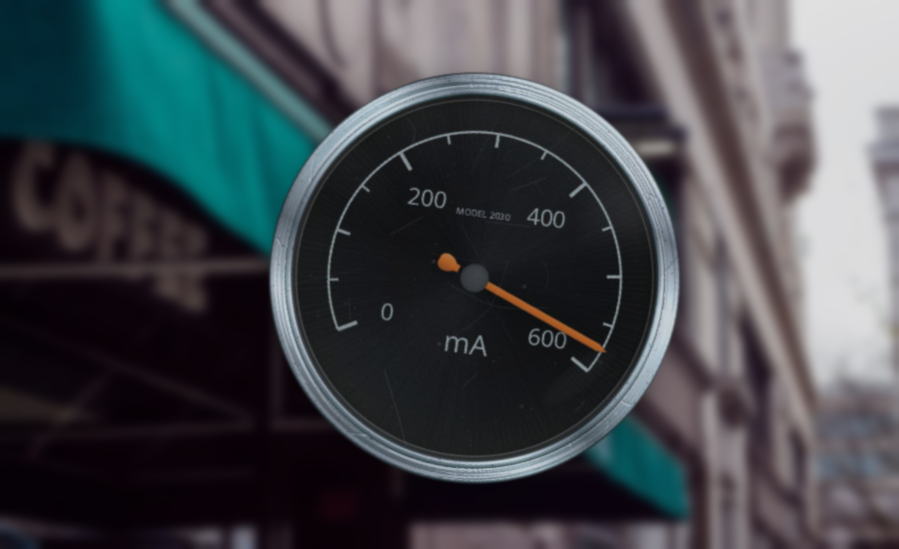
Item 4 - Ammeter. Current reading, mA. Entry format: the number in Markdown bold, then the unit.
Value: **575** mA
